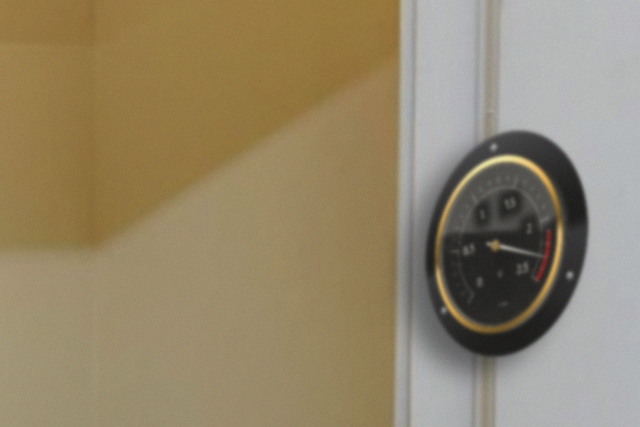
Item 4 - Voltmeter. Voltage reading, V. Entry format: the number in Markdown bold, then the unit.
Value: **2.3** V
